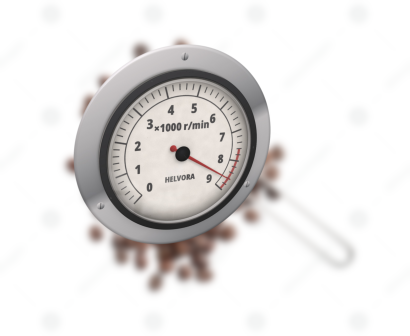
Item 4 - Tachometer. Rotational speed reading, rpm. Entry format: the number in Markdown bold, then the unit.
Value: **8600** rpm
